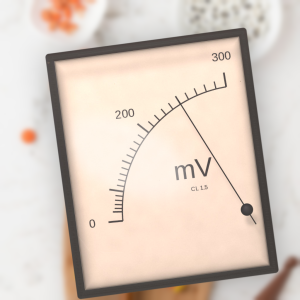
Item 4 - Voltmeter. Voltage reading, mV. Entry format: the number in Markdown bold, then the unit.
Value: **250** mV
